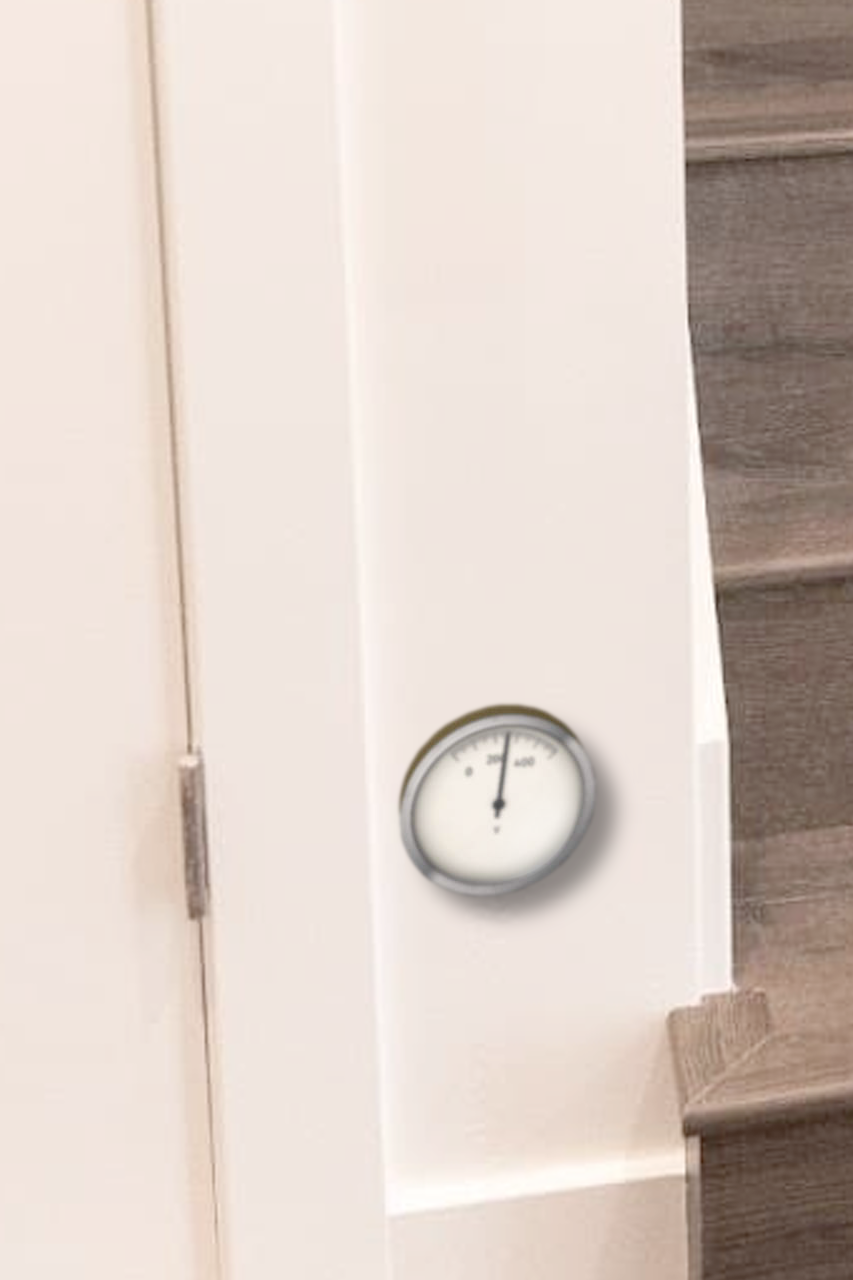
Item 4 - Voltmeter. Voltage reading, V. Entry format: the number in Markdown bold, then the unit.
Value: **250** V
